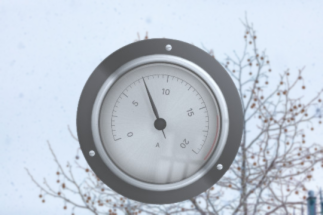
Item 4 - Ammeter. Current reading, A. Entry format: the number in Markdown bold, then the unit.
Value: **7.5** A
